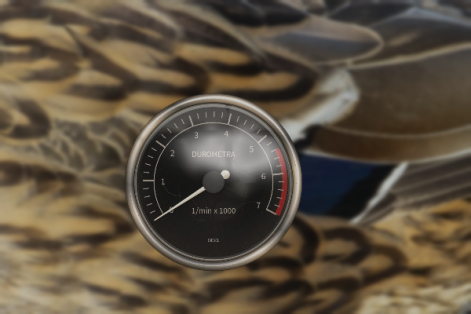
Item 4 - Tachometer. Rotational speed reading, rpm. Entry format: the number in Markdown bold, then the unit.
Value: **0** rpm
